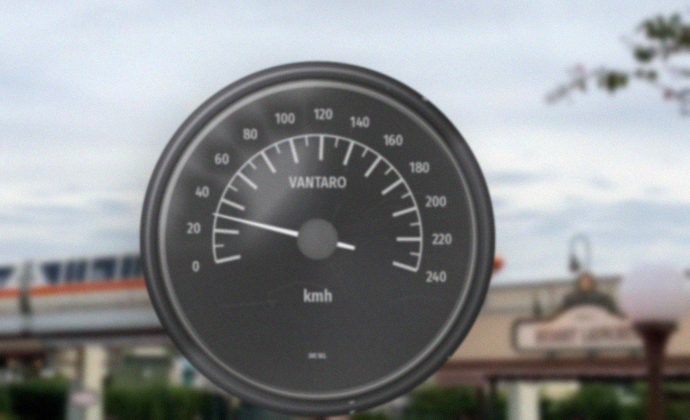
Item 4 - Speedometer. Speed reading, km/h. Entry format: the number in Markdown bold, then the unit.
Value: **30** km/h
